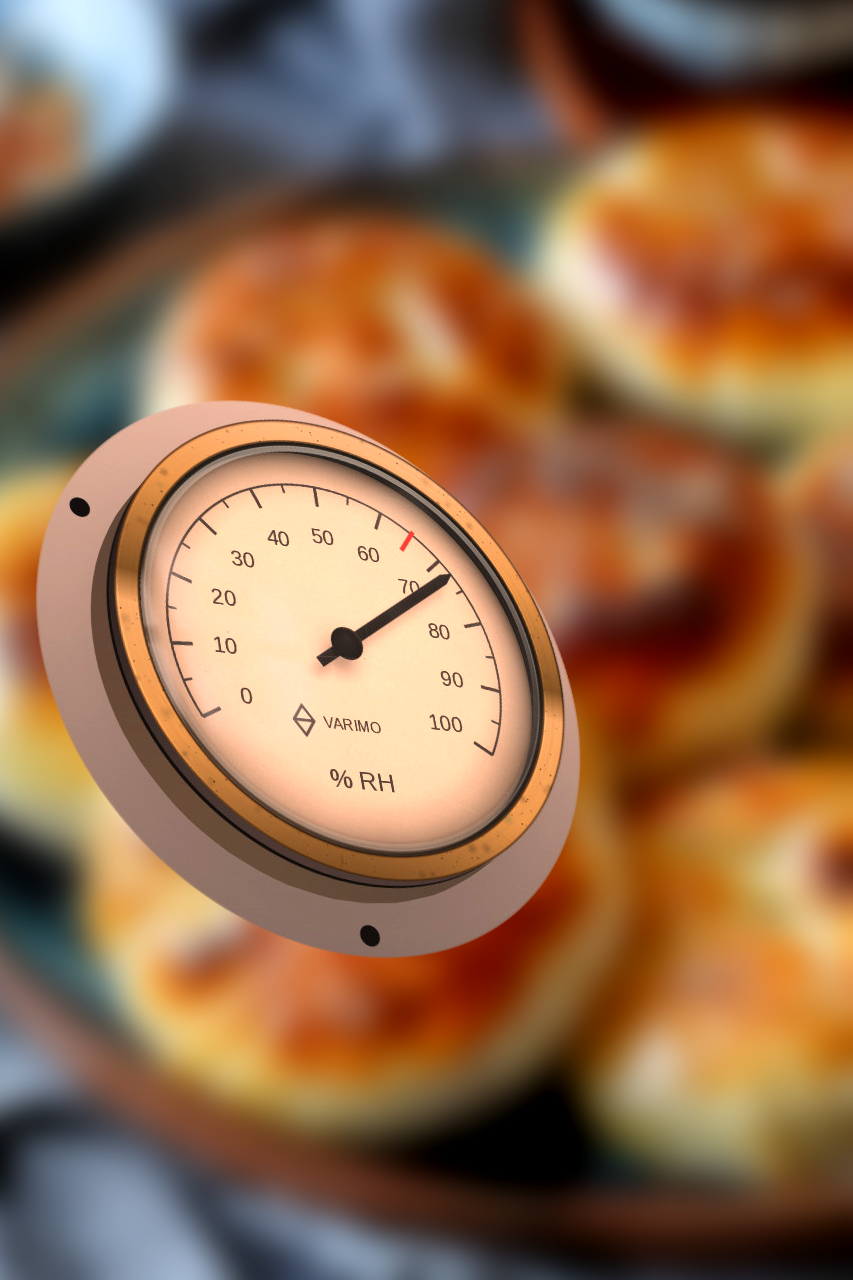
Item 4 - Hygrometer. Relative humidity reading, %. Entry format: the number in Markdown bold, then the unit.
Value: **72.5** %
